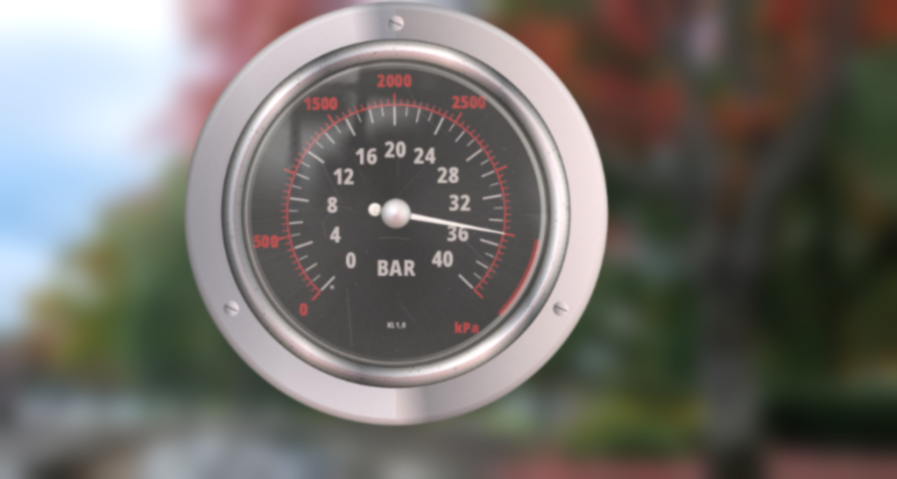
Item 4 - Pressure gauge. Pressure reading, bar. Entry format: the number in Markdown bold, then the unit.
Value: **35** bar
